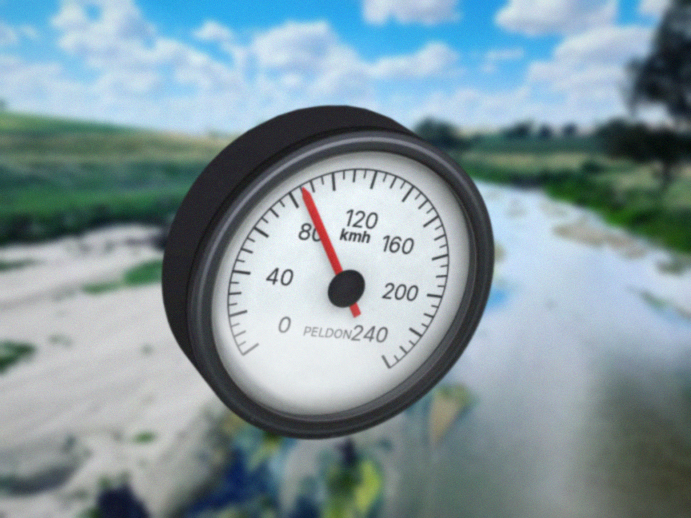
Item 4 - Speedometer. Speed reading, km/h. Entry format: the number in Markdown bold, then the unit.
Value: **85** km/h
